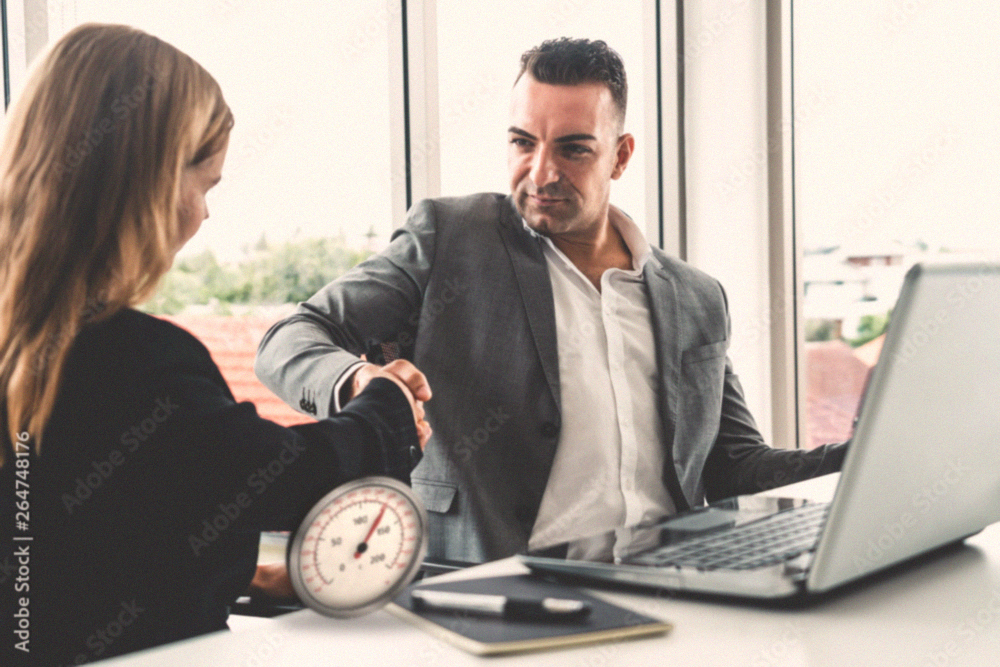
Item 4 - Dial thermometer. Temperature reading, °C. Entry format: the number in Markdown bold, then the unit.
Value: **125** °C
